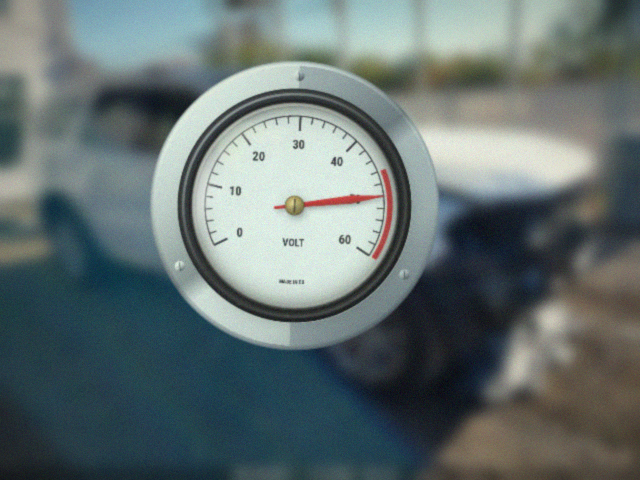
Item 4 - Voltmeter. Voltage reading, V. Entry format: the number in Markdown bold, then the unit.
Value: **50** V
